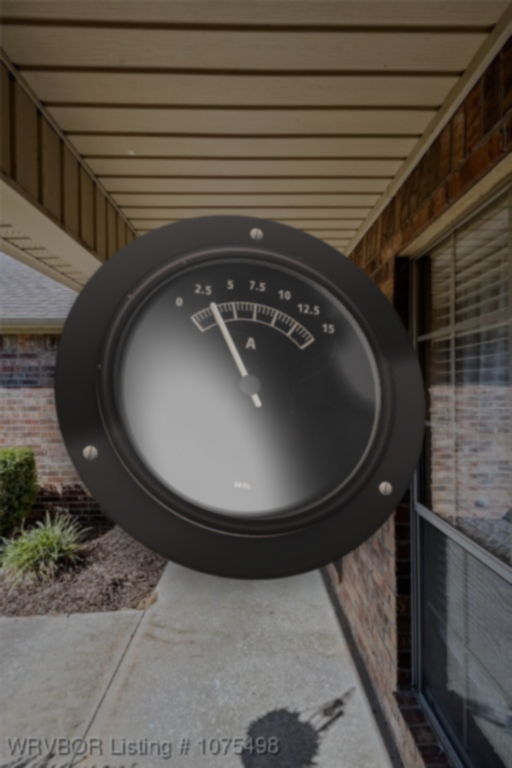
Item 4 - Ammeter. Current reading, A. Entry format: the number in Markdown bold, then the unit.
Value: **2.5** A
